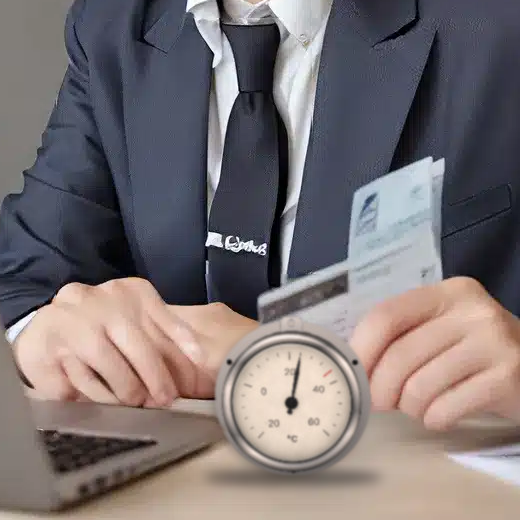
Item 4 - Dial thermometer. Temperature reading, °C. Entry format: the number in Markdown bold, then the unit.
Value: **24** °C
